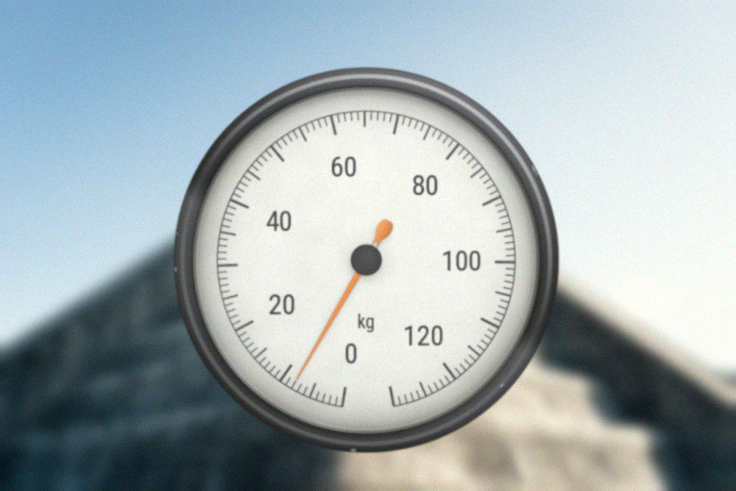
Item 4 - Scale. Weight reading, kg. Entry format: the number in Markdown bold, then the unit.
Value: **8** kg
